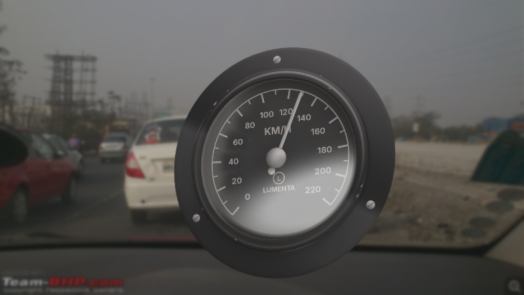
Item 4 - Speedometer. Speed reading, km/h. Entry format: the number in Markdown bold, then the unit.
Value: **130** km/h
